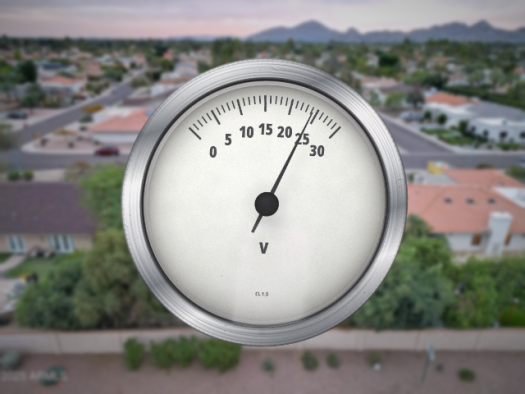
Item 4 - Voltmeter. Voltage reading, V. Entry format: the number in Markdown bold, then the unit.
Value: **24** V
